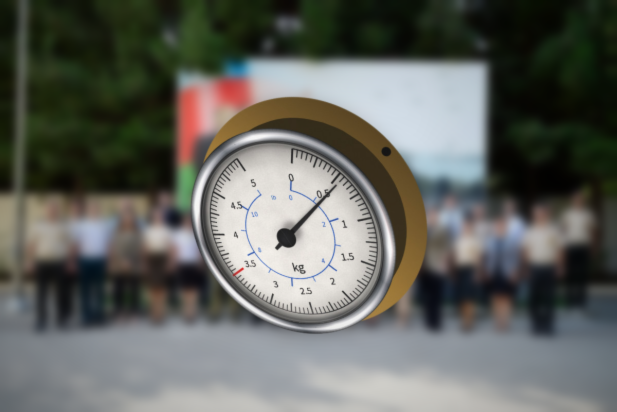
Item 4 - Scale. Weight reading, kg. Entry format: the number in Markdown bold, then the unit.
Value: **0.55** kg
